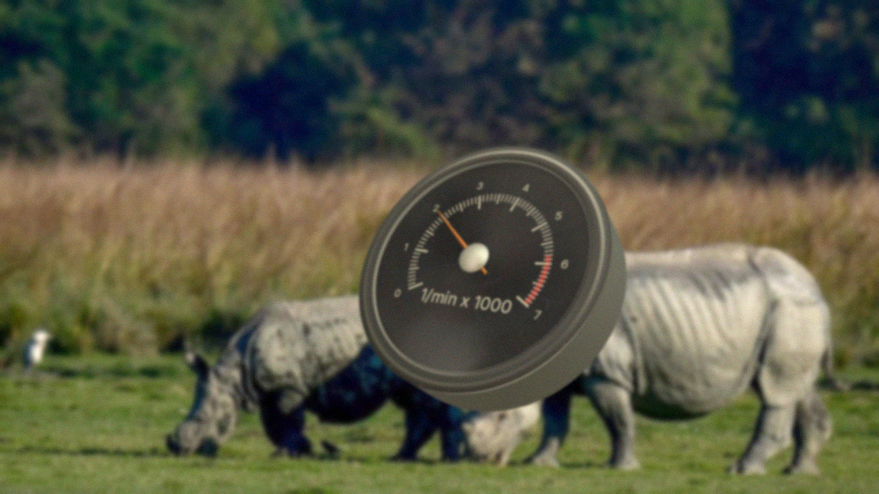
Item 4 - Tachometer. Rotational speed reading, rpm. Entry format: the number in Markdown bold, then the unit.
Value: **2000** rpm
